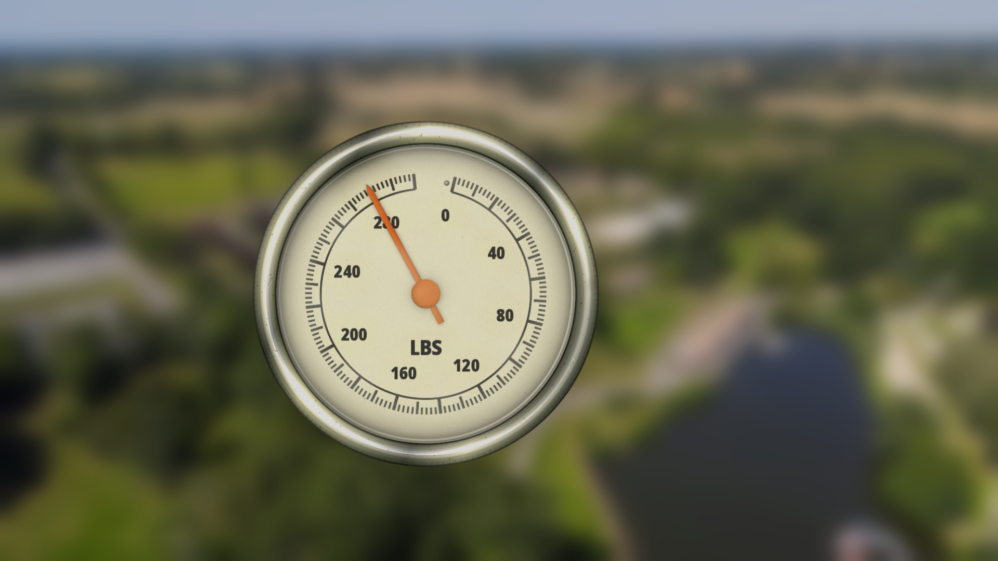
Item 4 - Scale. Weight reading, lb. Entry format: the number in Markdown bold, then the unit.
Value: **280** lb
